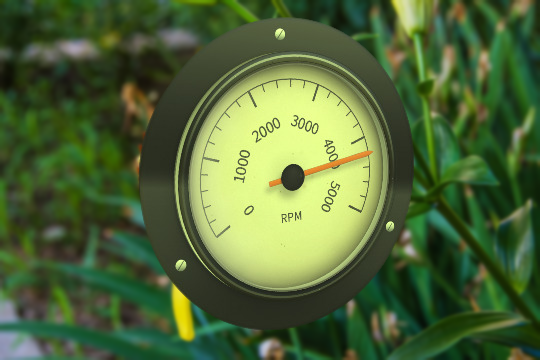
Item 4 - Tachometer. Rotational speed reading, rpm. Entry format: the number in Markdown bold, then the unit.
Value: **4200** rpm
